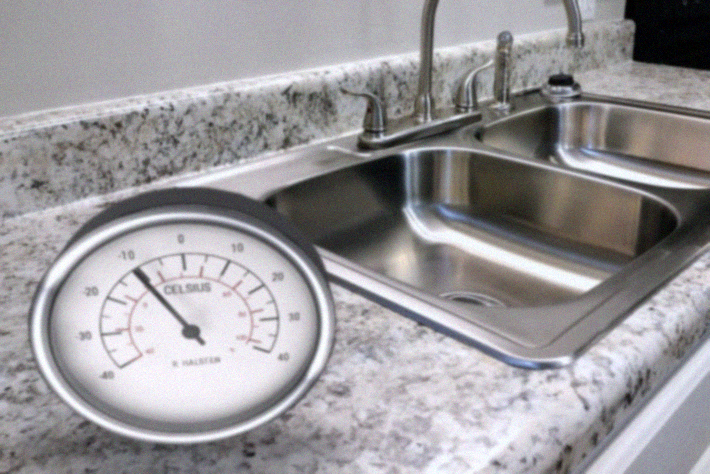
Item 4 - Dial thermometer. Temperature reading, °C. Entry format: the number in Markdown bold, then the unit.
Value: **-10** °C
